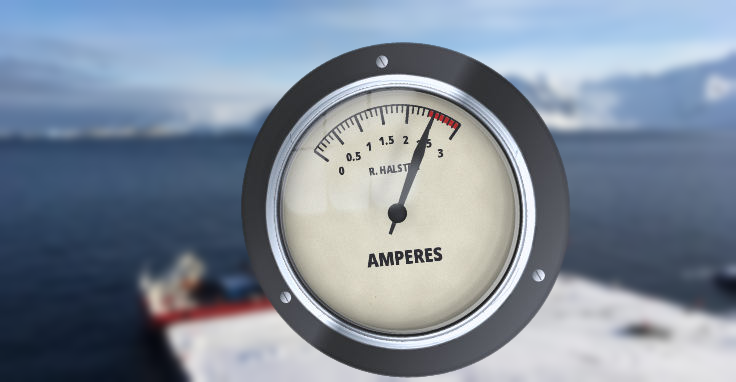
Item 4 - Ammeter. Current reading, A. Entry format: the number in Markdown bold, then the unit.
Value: **2.5** A
